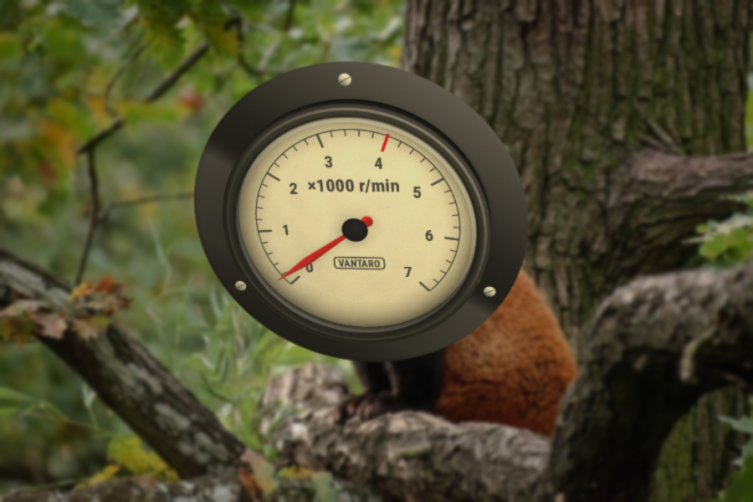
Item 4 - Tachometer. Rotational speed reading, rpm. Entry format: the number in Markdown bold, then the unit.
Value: **200** rpm
